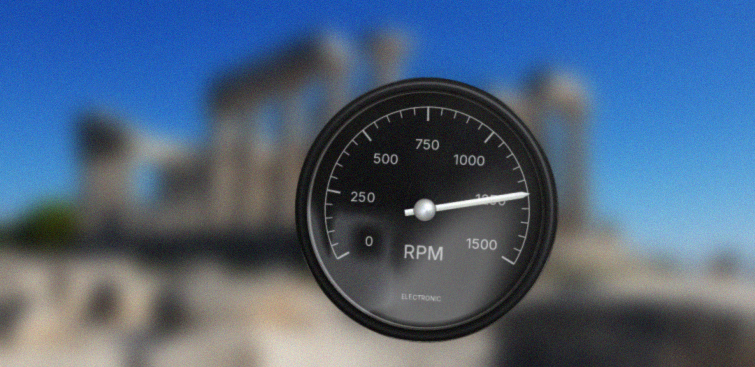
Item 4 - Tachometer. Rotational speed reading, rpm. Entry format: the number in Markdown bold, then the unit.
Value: **1250** rpm
